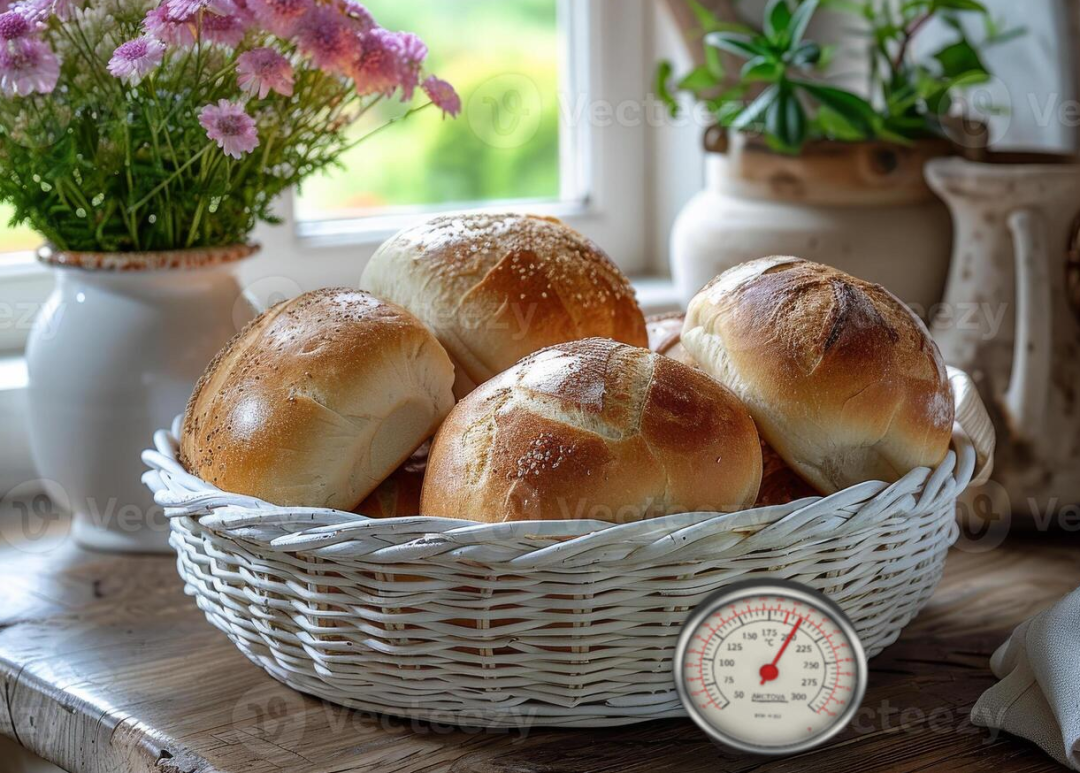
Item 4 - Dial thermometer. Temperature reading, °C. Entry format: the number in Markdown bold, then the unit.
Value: **200** °C
